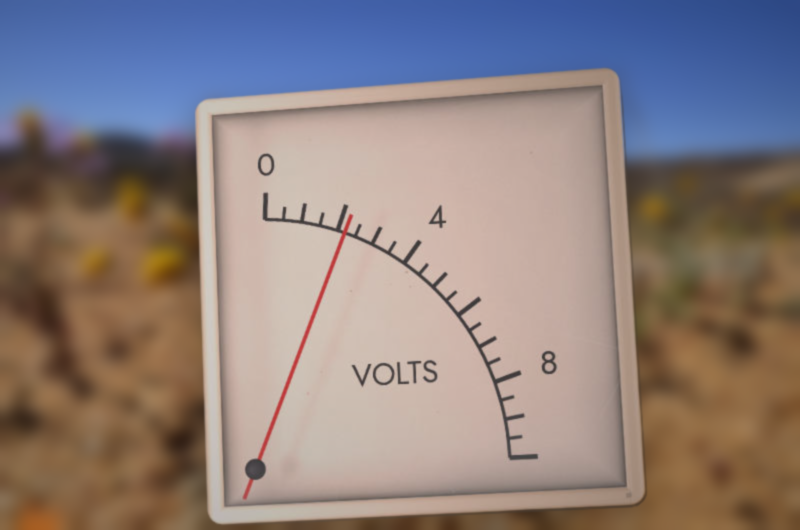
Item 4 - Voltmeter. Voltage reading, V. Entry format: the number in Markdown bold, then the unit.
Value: **2.25** V
